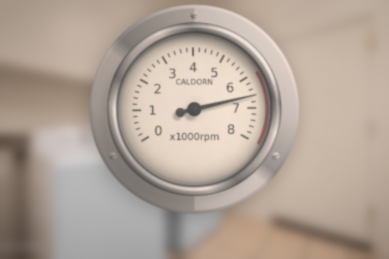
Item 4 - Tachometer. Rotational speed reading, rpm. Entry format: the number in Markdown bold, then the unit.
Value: **6600** rpm
